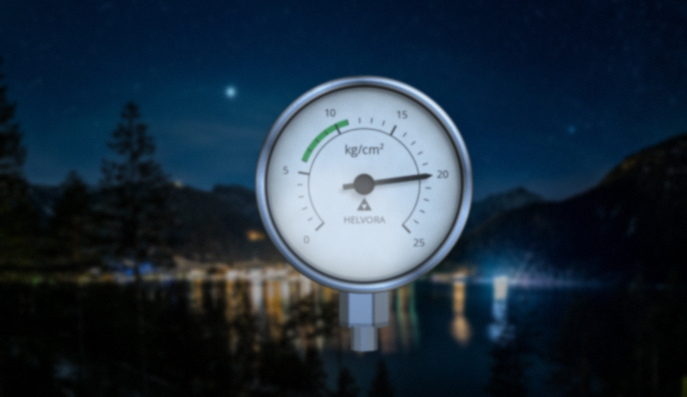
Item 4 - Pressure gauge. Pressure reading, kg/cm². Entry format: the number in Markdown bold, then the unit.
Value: **20** kg/cm²
